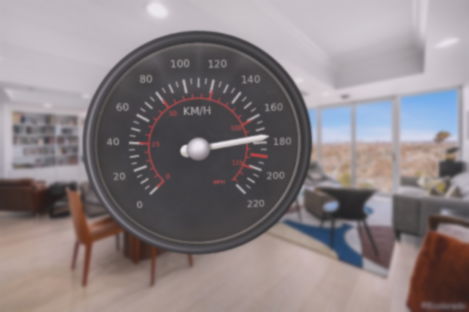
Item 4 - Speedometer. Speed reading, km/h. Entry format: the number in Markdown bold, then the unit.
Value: **175** km/h
